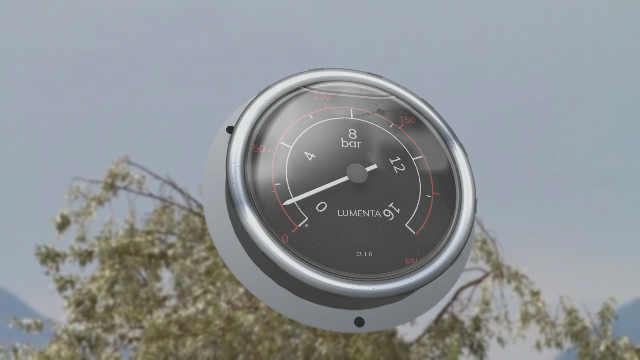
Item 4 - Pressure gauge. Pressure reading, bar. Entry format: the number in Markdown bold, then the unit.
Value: **1** bar
